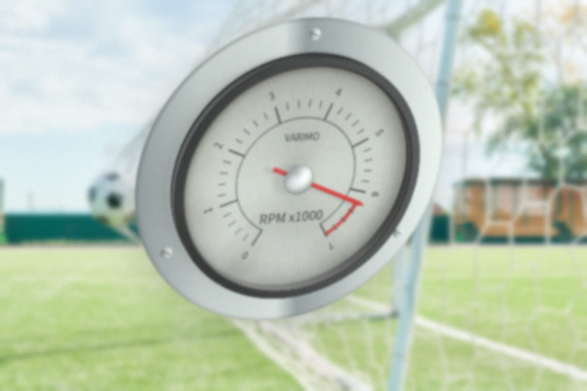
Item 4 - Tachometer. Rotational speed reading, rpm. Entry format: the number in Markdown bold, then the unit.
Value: **6200** rpm
